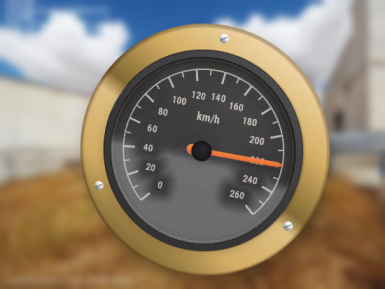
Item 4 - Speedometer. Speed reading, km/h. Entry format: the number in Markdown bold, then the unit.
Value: **220** km/h
